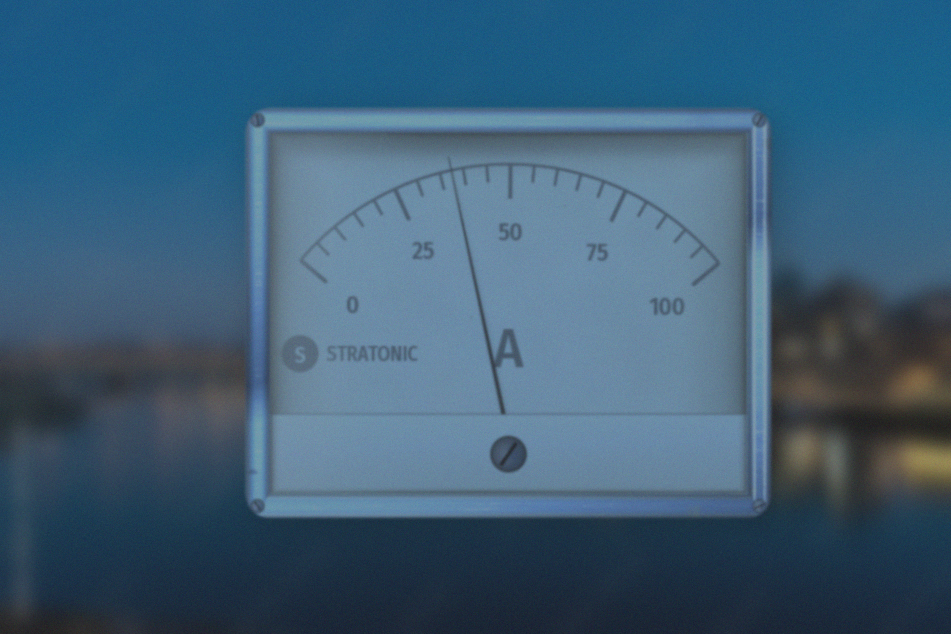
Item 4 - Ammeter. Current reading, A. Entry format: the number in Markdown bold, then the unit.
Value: **37.5** A
